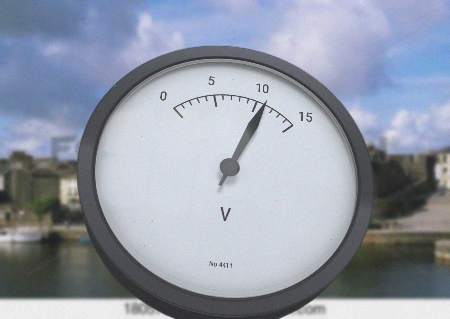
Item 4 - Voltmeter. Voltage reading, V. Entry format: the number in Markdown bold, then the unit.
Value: **11** V
